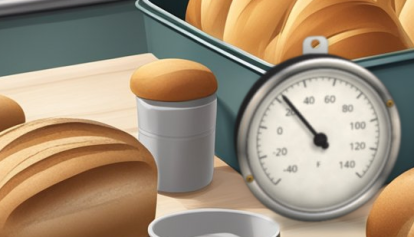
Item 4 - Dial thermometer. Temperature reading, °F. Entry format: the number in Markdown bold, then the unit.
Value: **24** °F
